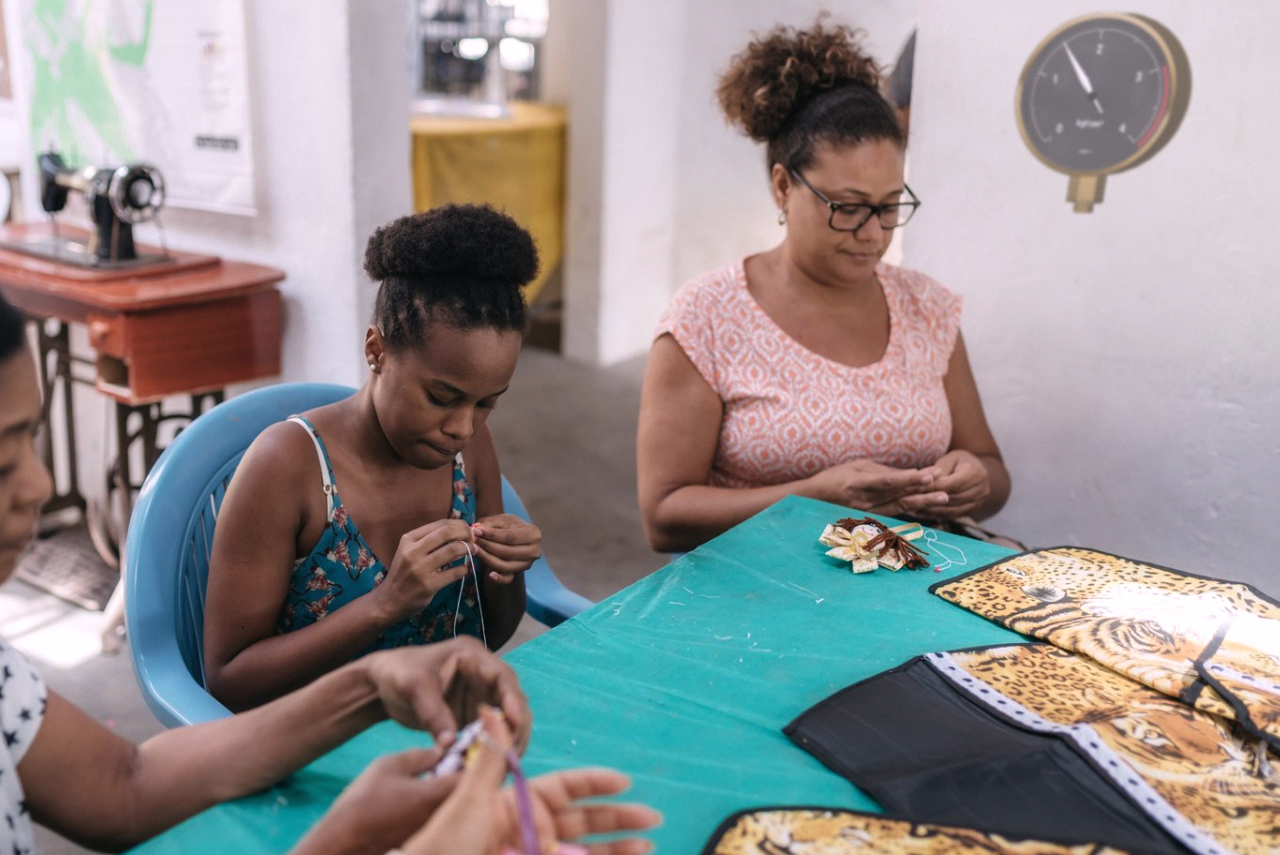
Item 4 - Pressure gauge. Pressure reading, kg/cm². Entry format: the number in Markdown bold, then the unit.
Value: **1.5** kg/cm²
